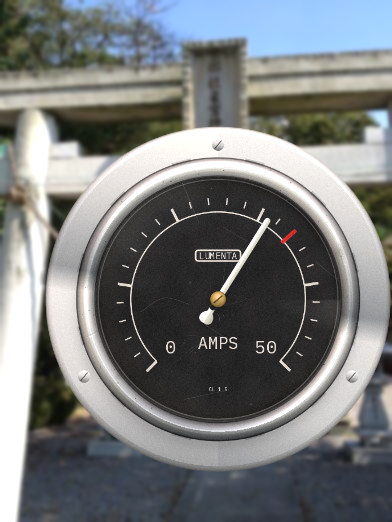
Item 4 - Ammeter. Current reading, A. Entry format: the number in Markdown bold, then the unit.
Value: **31** A
